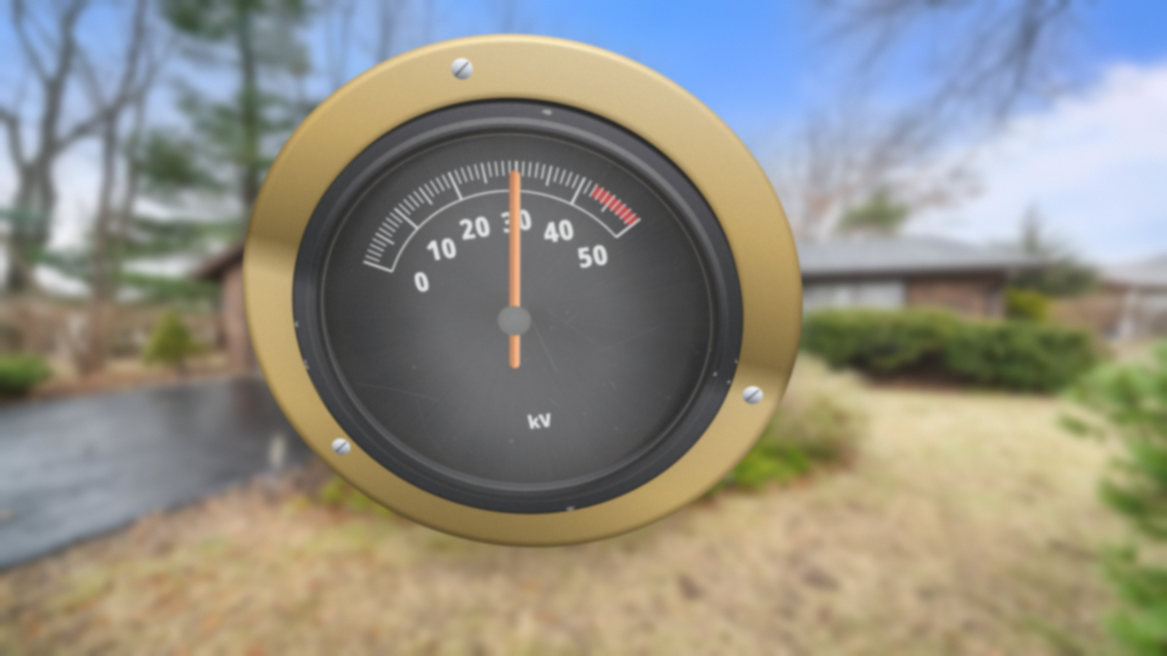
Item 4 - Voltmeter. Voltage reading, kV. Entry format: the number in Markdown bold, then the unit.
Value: **30** kV
